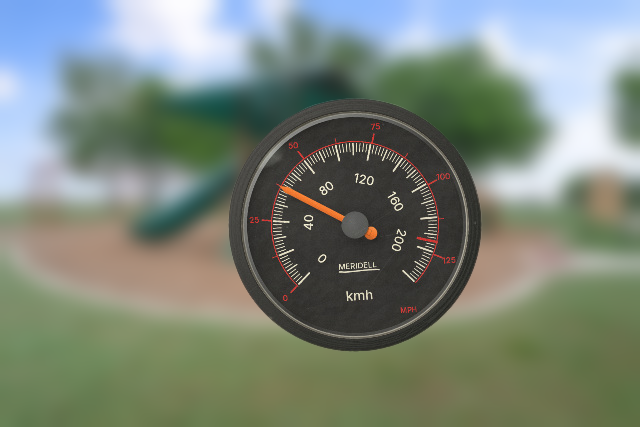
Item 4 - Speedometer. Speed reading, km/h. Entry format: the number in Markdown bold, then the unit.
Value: **60** km/h
